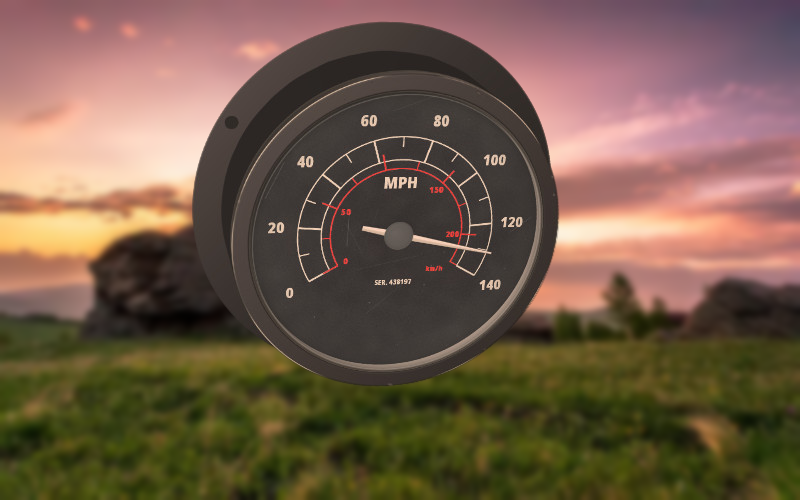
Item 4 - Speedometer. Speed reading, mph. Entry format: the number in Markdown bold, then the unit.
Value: **130** mph
